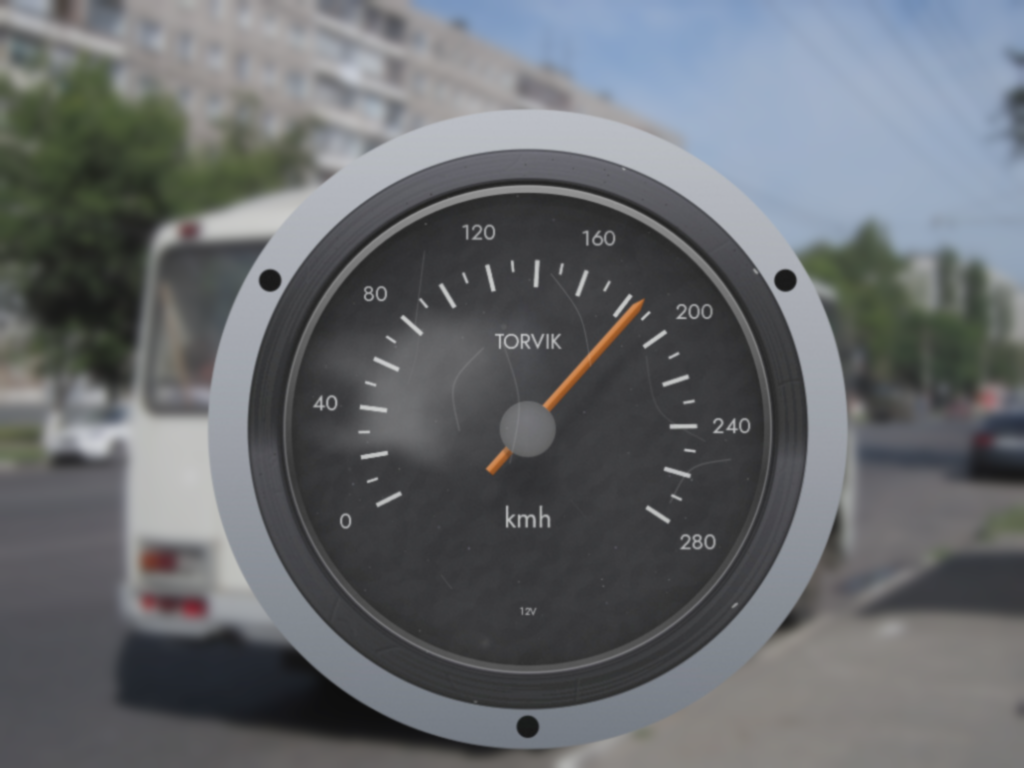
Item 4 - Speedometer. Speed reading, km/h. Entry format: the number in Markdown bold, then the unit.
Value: **185** km/h
